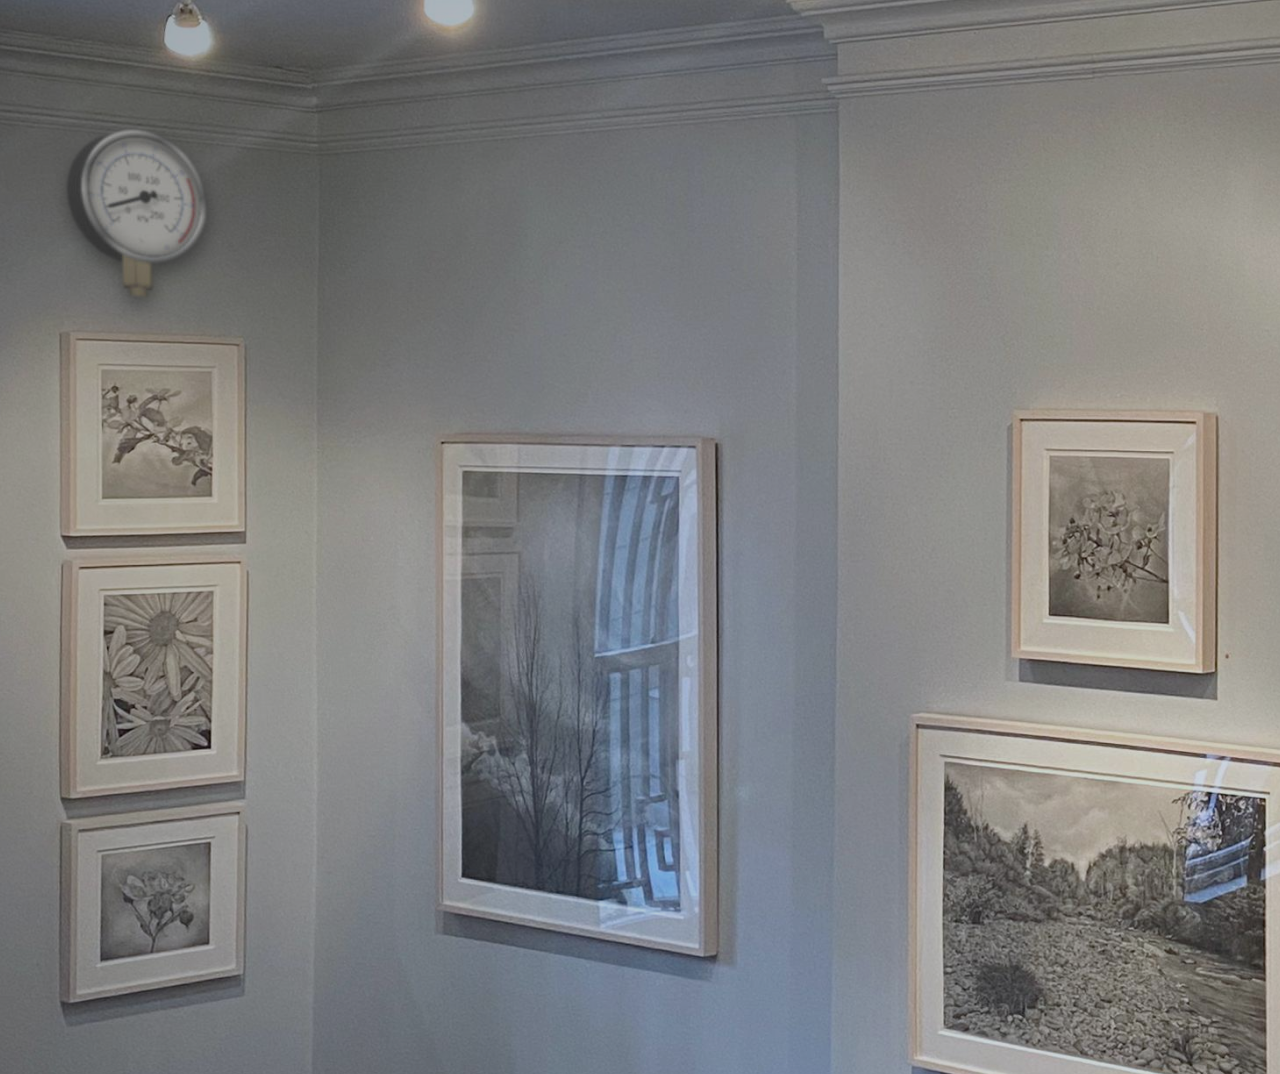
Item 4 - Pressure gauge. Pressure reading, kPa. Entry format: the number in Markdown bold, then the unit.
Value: **20** kPa
